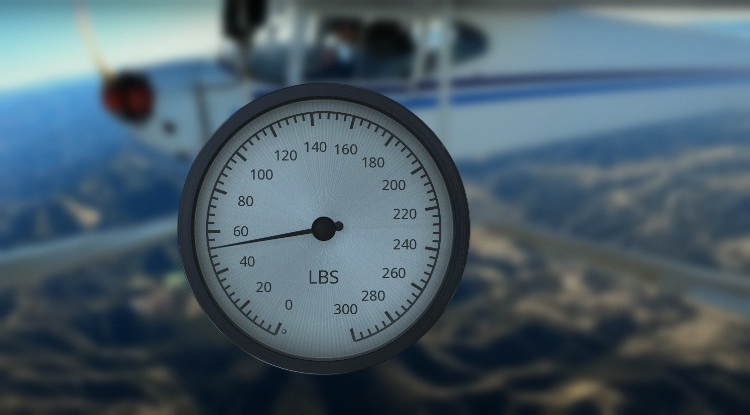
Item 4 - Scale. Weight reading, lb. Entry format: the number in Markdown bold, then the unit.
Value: **52** lb
